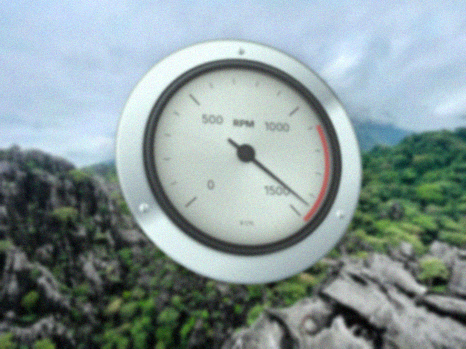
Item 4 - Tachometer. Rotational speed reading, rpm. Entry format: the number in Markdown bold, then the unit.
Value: **1450** rpm
